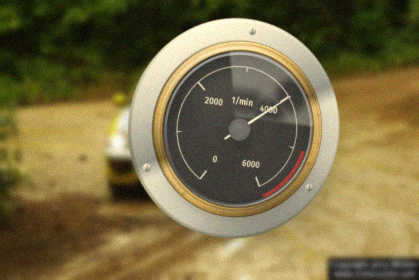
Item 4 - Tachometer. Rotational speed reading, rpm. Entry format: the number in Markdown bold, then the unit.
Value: **4000** rpm
